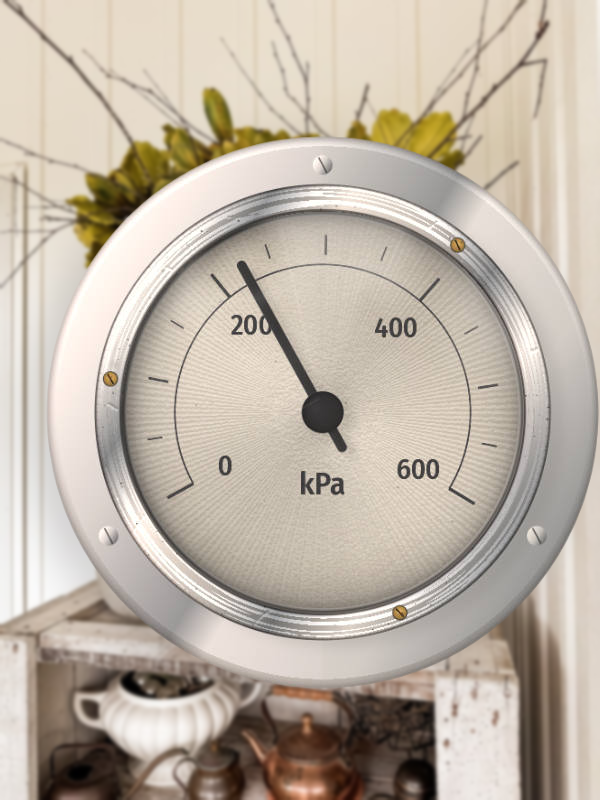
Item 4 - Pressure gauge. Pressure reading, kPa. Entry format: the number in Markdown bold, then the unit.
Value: **225** kPa
